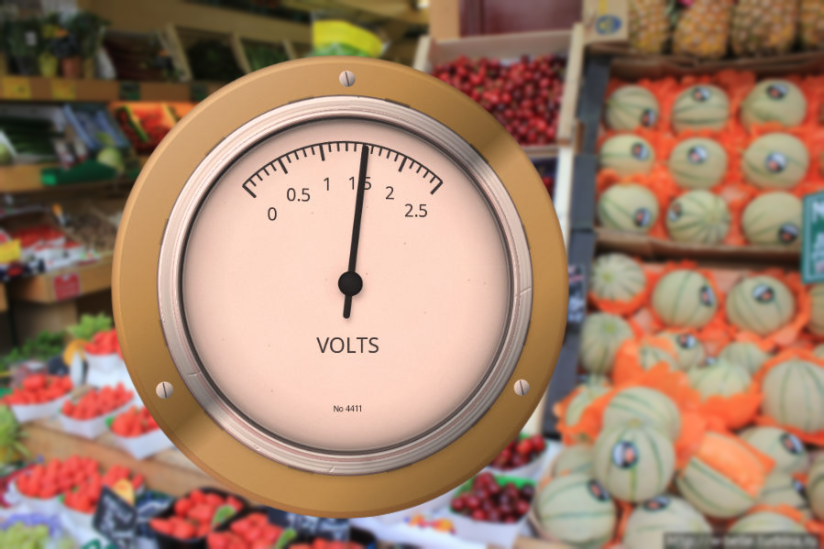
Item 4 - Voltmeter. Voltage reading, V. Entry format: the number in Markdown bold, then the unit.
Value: **1.5** V
